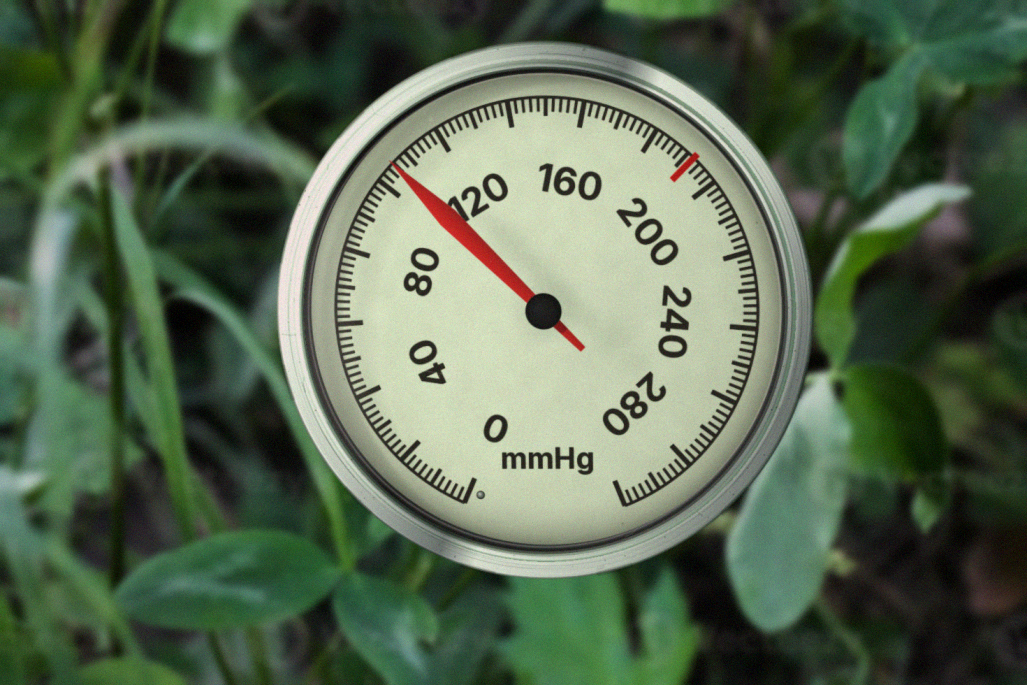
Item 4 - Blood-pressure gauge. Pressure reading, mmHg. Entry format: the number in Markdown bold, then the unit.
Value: **106** mmHg
